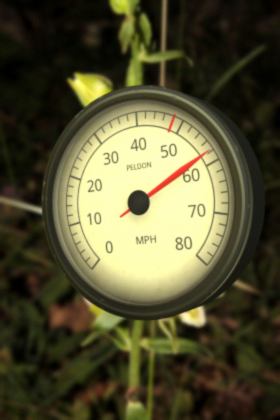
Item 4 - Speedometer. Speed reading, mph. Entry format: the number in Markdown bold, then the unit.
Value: **58** mph
